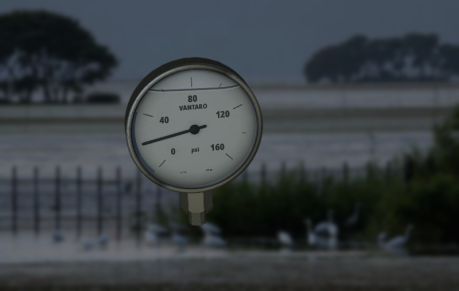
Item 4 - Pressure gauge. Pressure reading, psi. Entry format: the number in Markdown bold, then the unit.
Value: **20** psi
